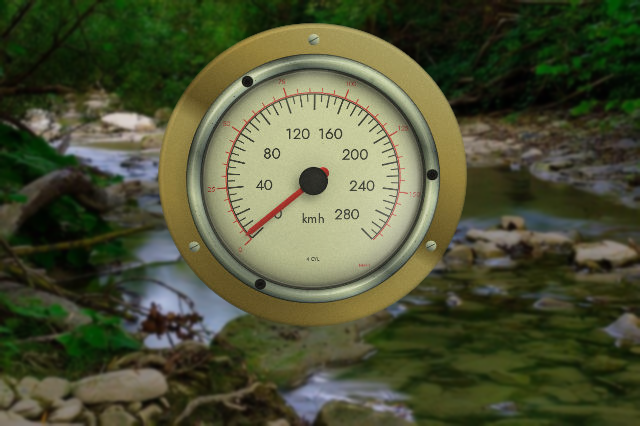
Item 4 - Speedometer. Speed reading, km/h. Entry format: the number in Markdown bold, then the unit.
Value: **5** km/h
